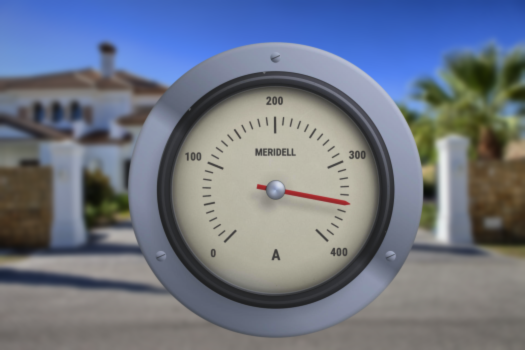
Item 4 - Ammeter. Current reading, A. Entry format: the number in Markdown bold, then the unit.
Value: **350** A
